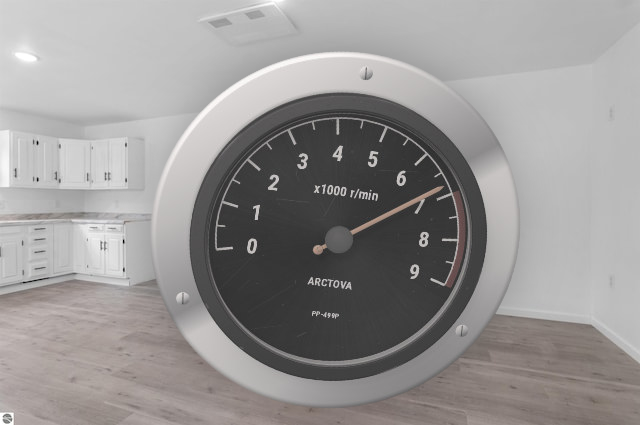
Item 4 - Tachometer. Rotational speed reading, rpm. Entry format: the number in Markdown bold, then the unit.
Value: **6750** rpm
